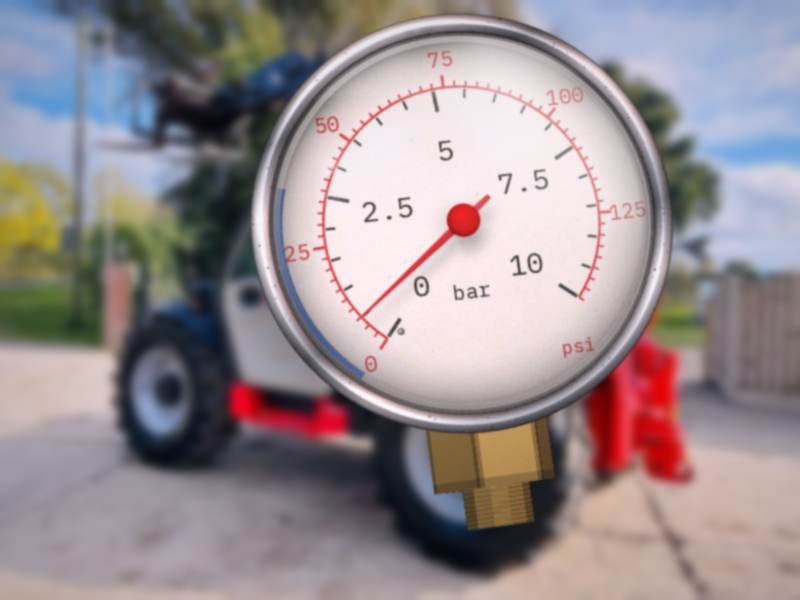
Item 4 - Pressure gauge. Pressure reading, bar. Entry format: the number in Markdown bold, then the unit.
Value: **0.5** bar
